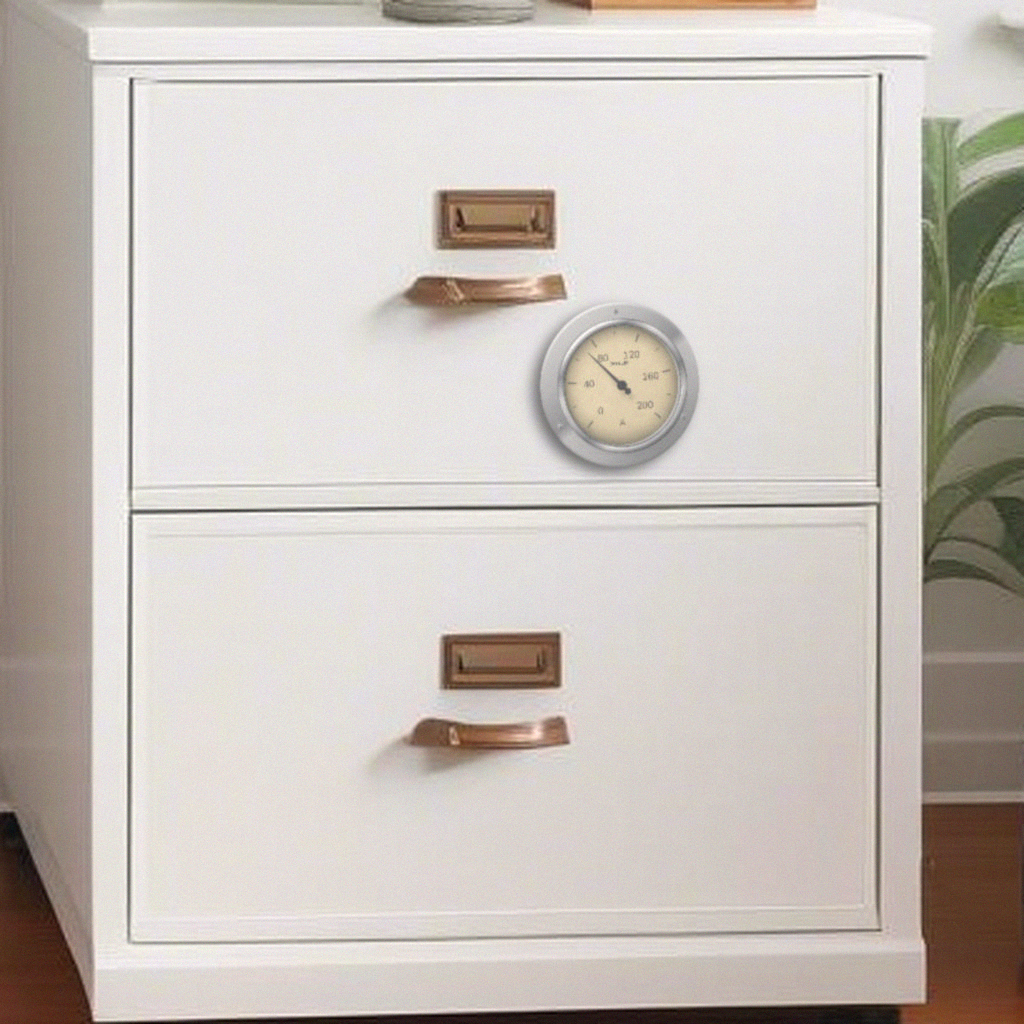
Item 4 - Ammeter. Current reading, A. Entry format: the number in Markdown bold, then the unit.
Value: **70** A
